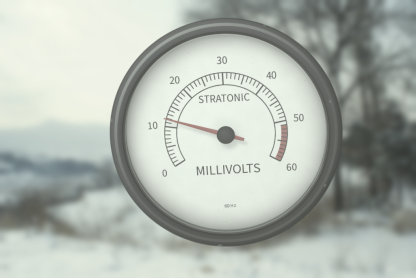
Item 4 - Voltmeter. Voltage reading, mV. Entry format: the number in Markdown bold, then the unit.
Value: **12** mV
